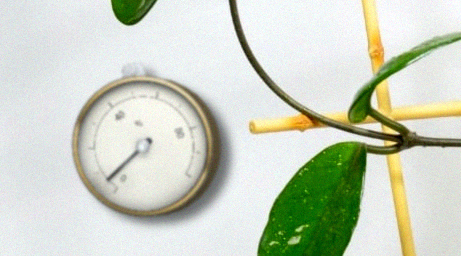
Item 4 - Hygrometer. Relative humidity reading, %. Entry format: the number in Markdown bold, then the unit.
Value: **5** %
